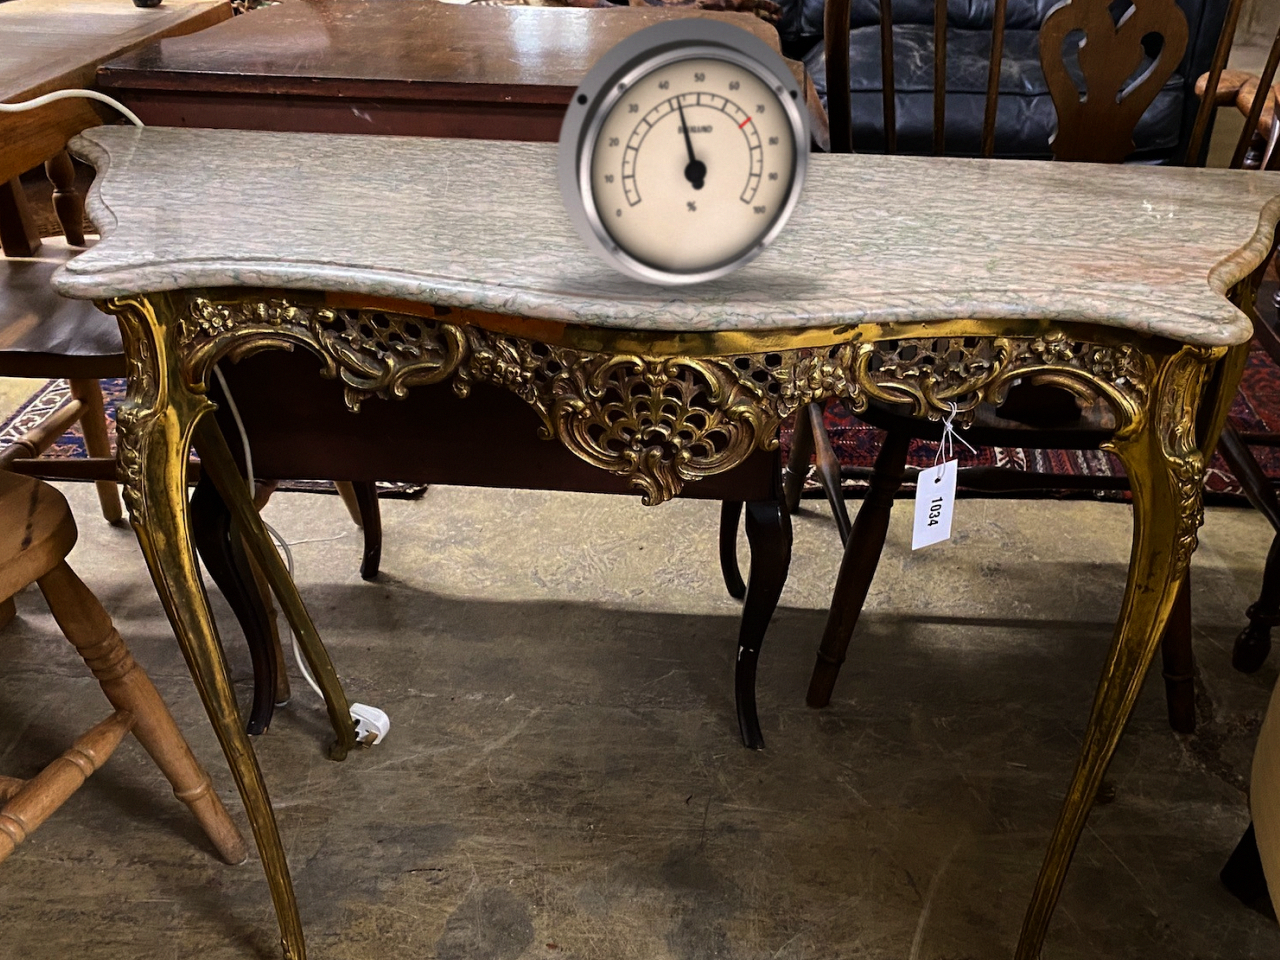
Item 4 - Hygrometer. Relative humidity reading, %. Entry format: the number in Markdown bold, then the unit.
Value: **42.5** %
